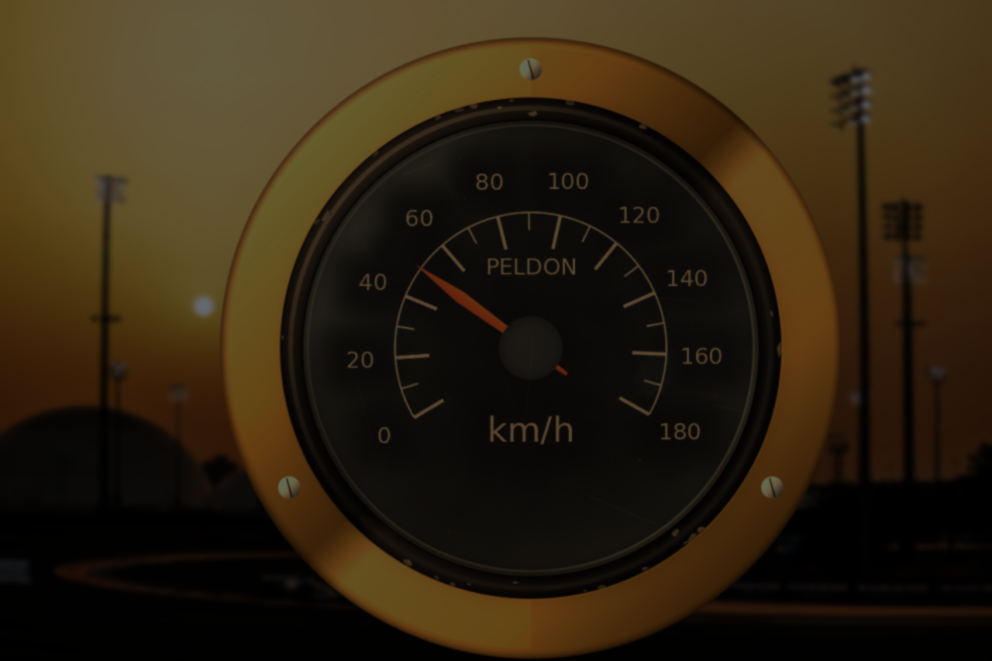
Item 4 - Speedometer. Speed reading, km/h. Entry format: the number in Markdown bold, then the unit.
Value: **50** km/h
